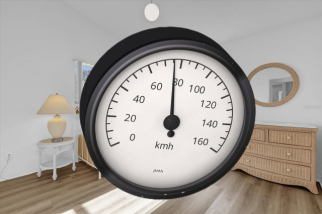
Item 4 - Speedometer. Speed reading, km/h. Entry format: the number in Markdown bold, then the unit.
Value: **75** km/h
